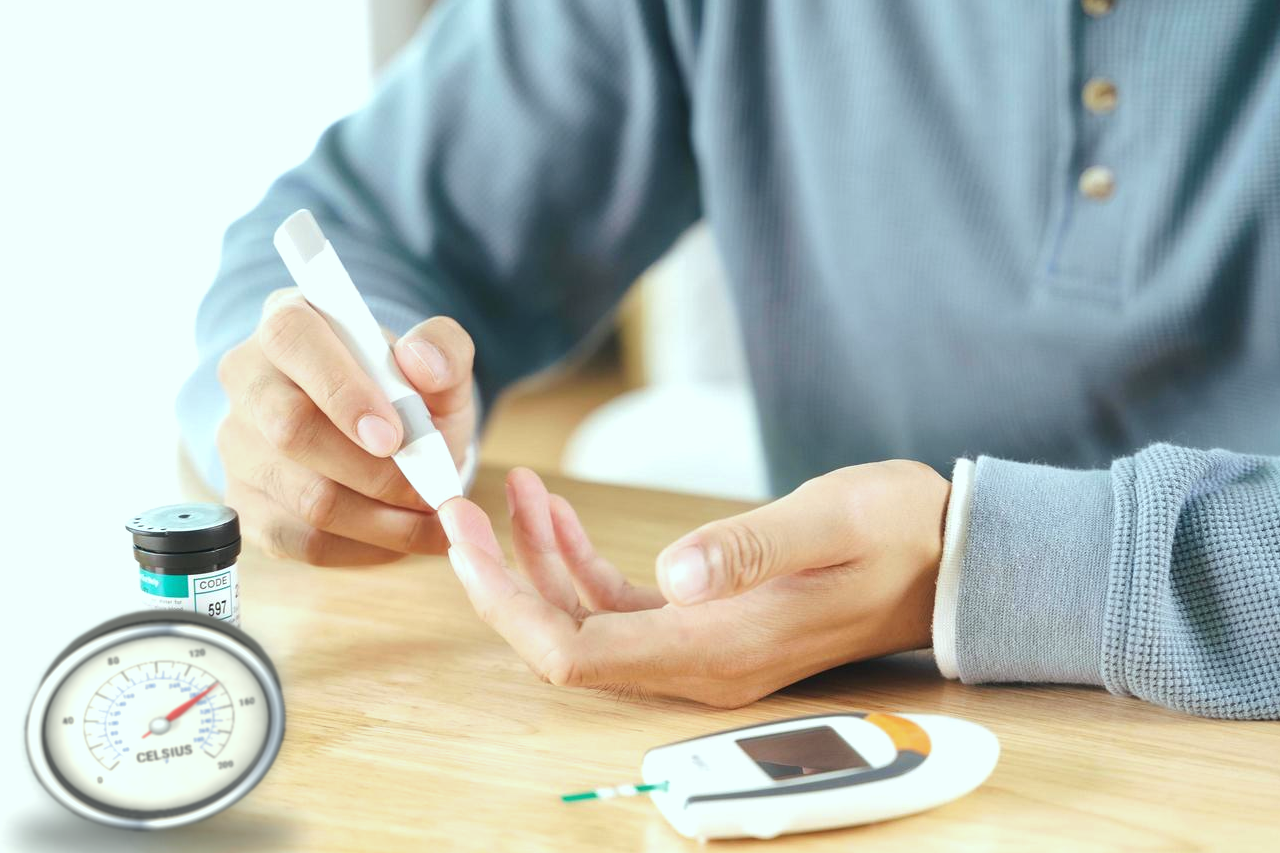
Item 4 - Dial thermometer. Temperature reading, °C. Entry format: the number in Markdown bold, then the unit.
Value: **140** °C
